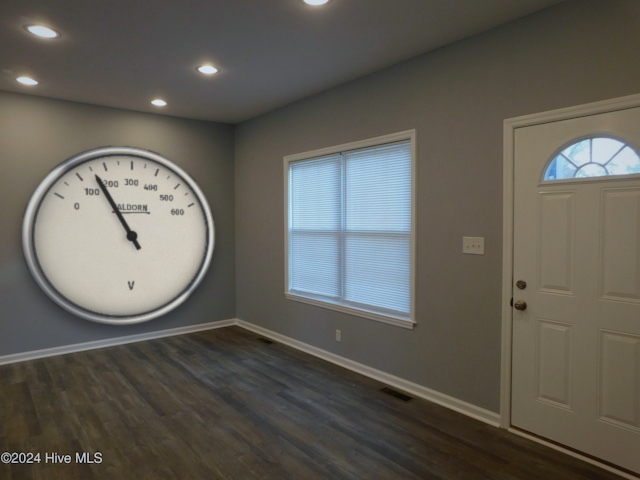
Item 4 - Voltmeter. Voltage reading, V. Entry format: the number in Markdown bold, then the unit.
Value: **150** V
